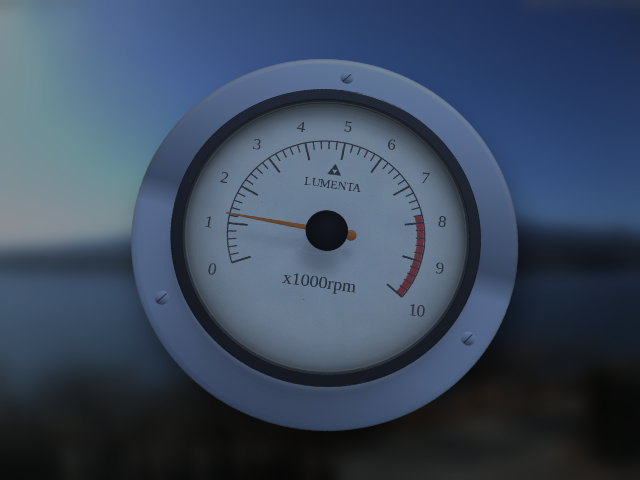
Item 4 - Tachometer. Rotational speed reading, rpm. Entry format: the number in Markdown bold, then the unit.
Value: **1200** rpm
